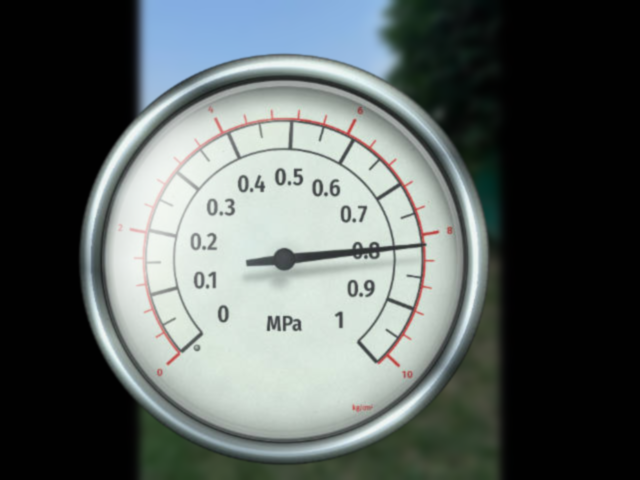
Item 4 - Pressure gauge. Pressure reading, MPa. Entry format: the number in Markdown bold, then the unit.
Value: **0.8** MPa
